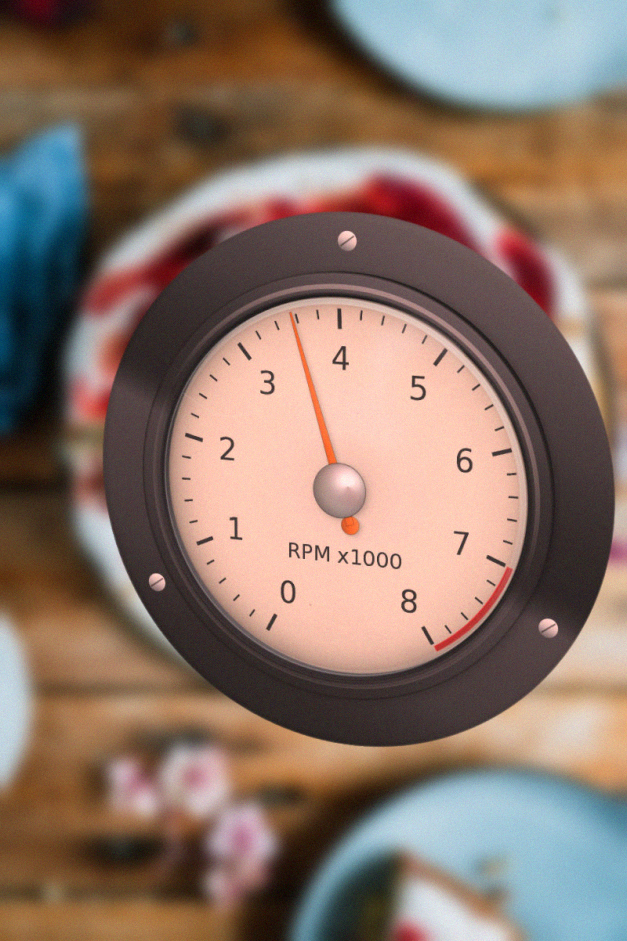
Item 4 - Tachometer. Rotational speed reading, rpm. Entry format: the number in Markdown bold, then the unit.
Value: **3600** rpm
